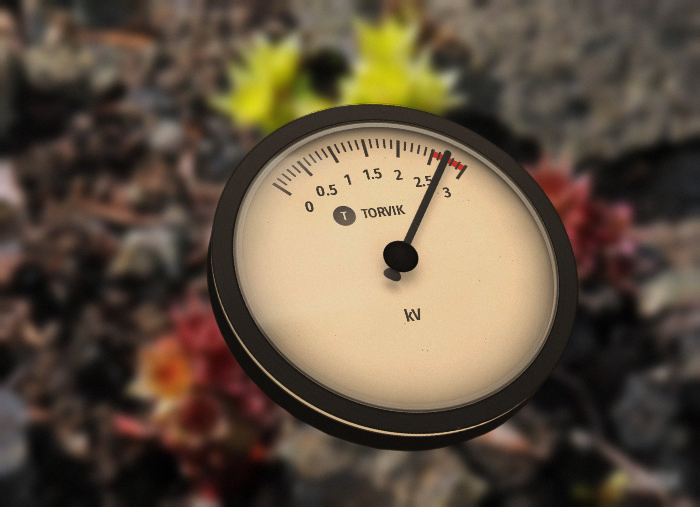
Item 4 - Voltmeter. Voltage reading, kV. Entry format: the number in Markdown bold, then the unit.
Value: **2.7** kV
